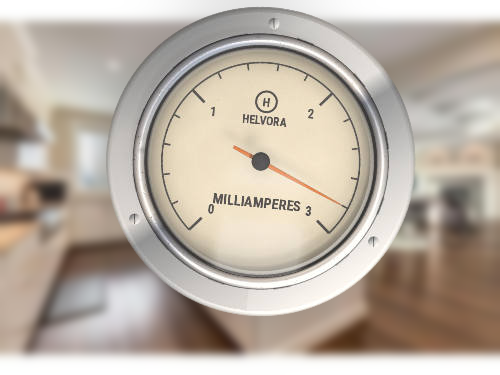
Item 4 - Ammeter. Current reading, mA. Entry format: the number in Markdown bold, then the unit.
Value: **2.8** mA
